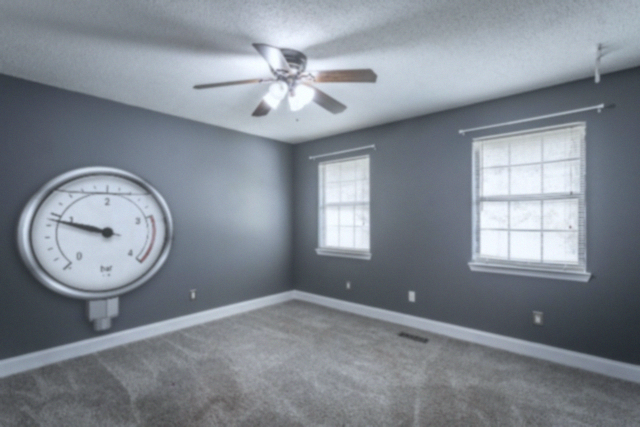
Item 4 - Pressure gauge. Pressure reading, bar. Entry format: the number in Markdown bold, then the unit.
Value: **0.9** bar
